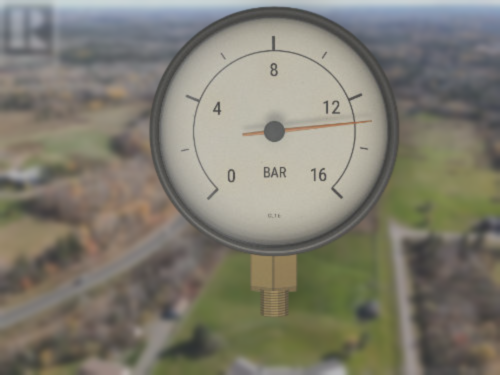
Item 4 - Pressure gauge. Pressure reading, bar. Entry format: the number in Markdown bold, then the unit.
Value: **13** bar
